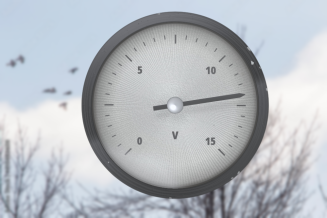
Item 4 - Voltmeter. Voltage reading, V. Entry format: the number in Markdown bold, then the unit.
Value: **12** V
